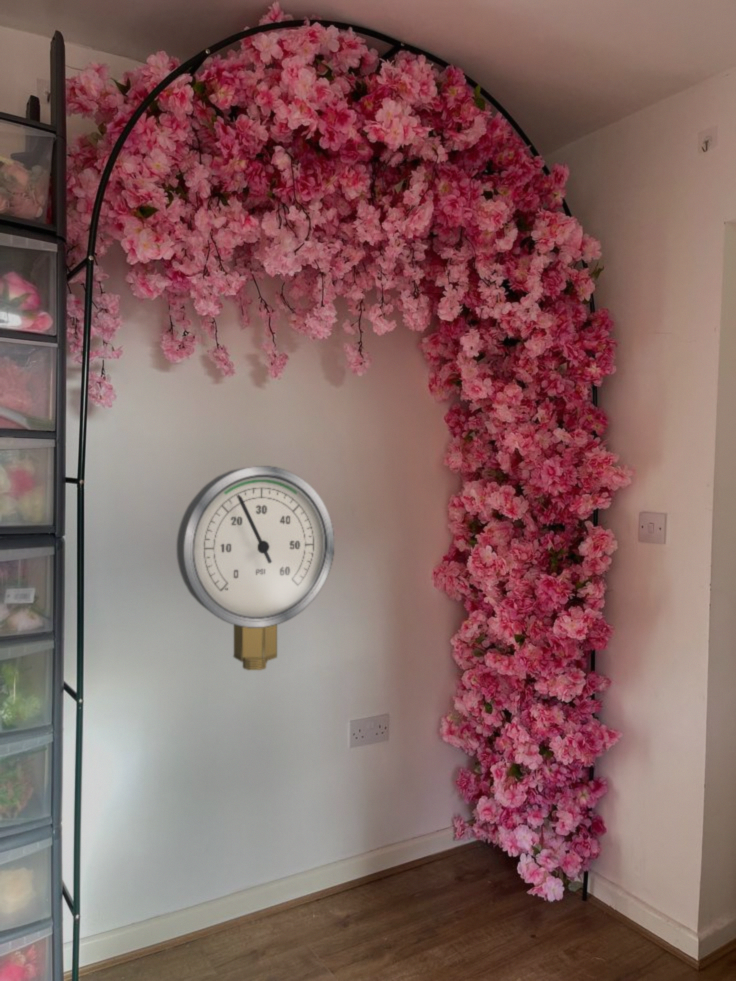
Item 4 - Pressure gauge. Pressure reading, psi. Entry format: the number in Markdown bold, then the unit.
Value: **24** psi
